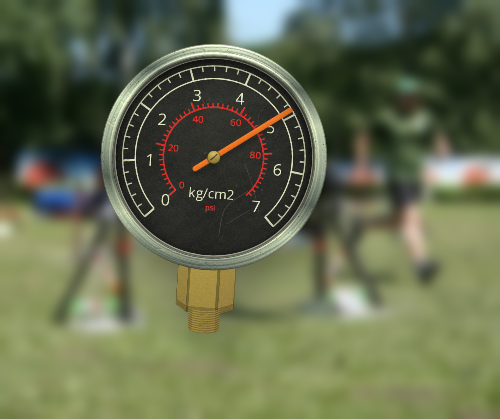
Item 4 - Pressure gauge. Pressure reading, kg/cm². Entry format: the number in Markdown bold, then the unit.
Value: **4.9** kg/cm²
